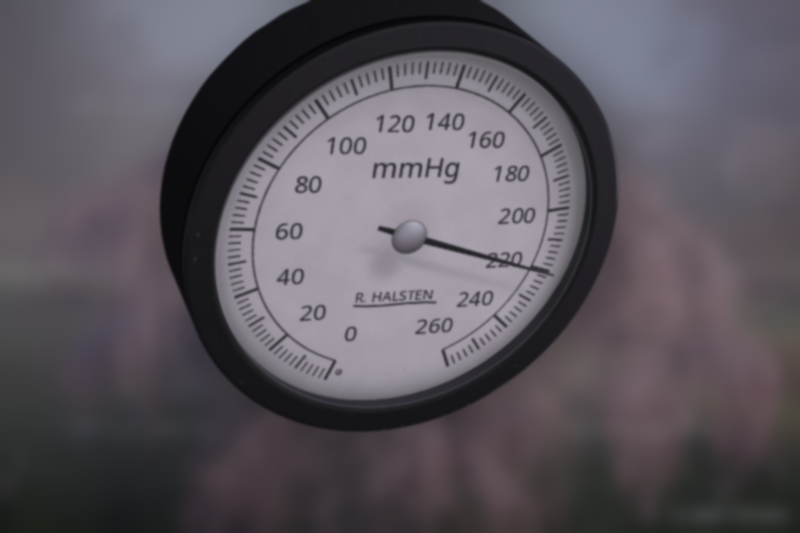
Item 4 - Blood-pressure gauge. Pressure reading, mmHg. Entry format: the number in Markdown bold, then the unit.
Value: **220** mmHg
